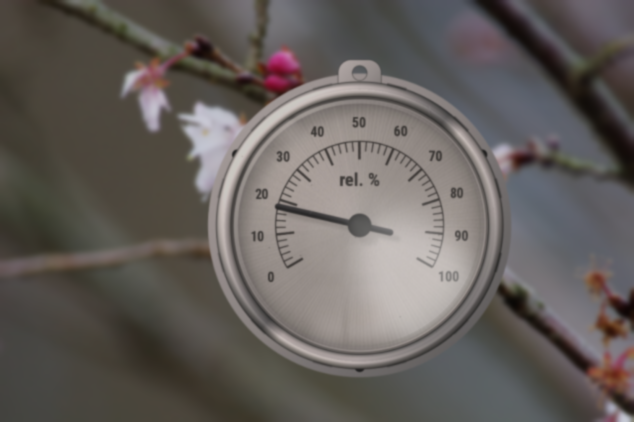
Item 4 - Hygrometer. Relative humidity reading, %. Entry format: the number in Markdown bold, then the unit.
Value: **18** %
